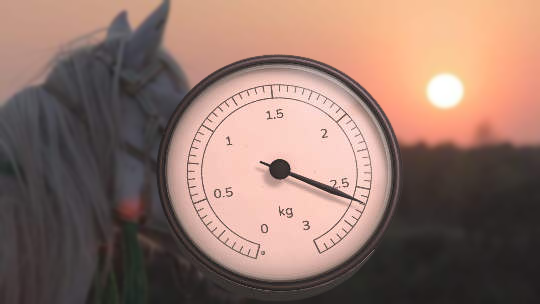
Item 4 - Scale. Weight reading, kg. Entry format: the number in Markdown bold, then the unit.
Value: **2.6** kg
